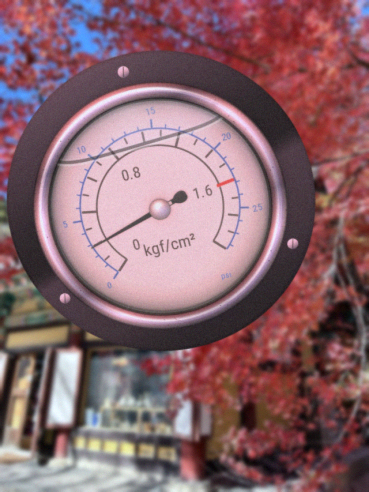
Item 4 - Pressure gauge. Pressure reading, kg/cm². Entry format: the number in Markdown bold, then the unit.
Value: **0.2** kg/cm²
